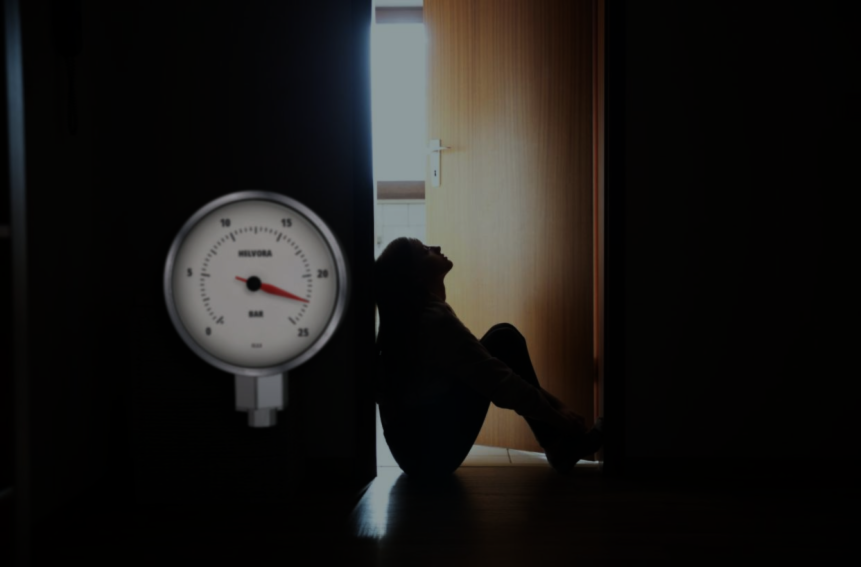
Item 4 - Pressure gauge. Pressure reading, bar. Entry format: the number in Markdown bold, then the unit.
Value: **22.5** bar
